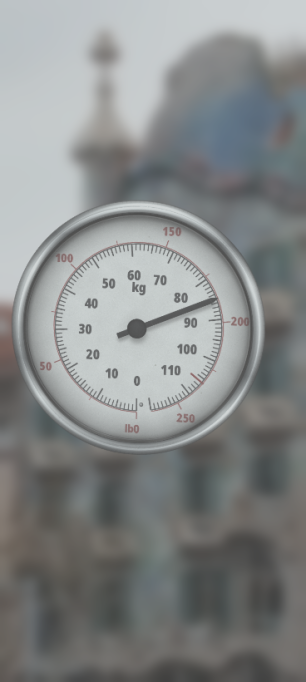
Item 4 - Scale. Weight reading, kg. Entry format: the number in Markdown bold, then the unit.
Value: **85** kg
